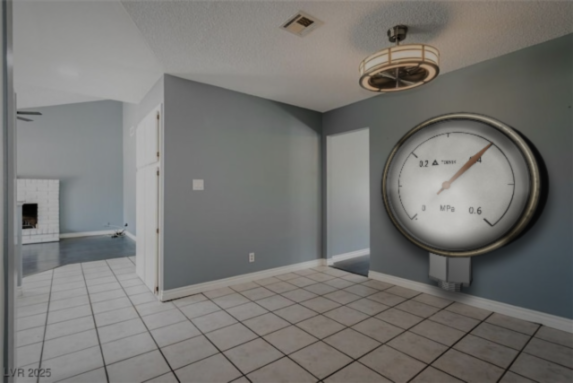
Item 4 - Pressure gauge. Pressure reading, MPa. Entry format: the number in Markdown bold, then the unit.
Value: **0.4** MPa
